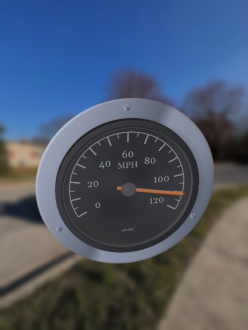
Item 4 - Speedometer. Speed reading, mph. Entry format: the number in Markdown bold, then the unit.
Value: **110** mph
